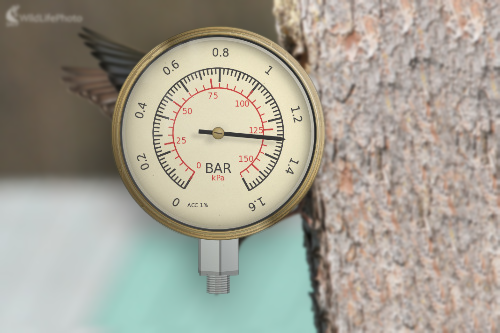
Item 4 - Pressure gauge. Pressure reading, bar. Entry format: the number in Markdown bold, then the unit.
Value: **1.3** bar
